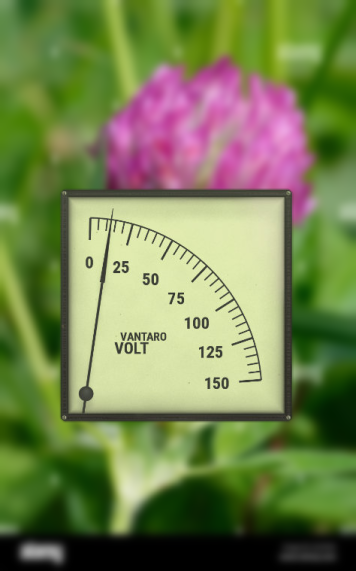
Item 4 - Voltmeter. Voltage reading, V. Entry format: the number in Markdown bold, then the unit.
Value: **12.5** V
